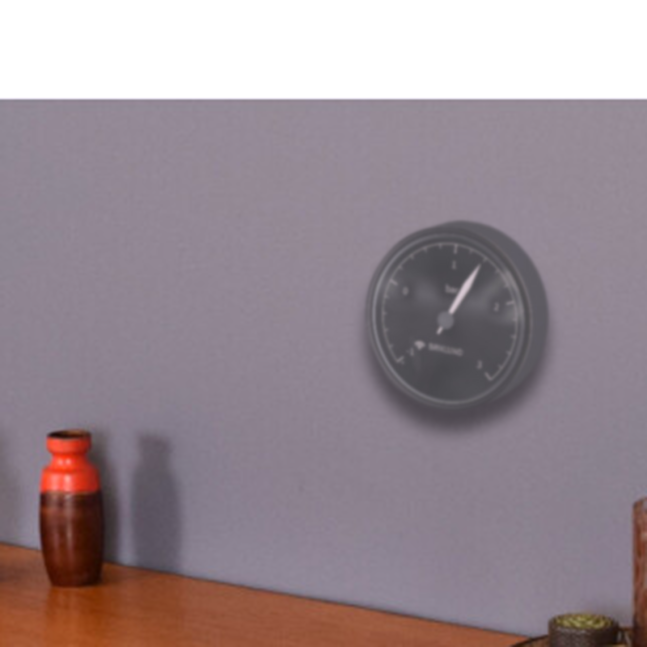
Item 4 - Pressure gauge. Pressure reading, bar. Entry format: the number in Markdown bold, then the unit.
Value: **1.4** bar
